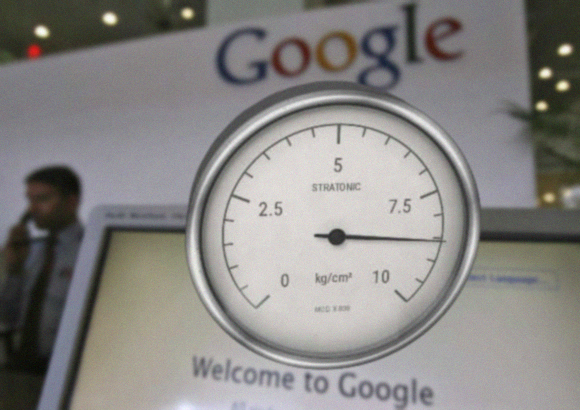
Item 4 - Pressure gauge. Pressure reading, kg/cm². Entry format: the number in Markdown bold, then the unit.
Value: **8.5** kg/cm²
